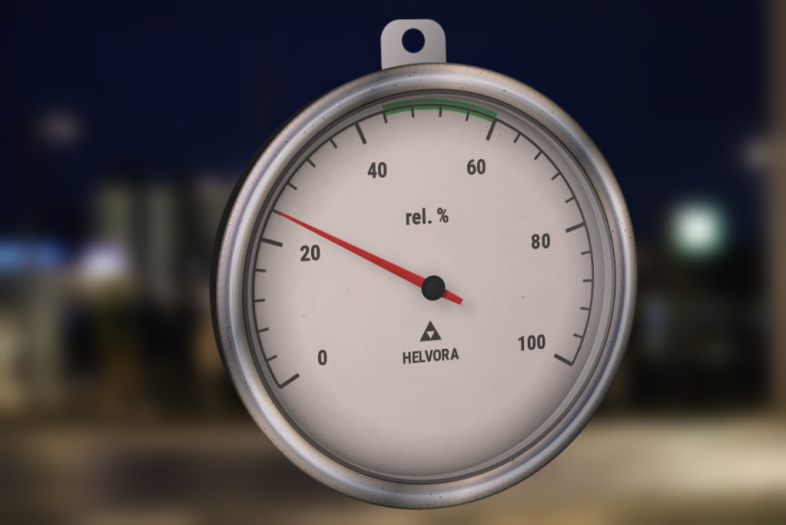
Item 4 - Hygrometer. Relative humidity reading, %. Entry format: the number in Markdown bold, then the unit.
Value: **24** %
